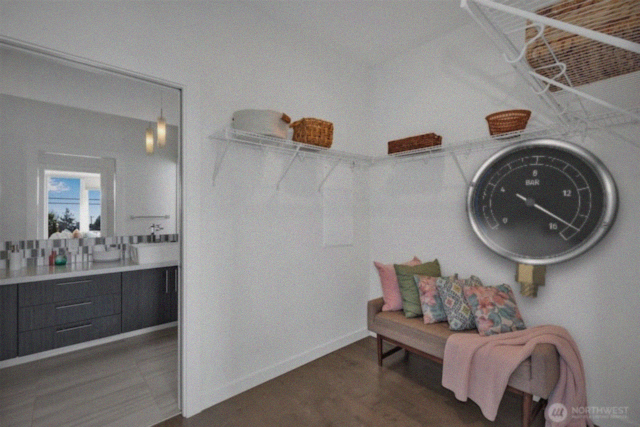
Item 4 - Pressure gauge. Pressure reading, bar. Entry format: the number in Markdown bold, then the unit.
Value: **15** bar
